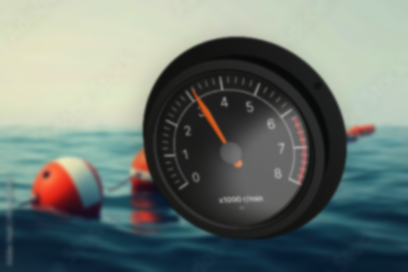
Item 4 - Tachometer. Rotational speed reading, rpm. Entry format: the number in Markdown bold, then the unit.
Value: **3200** rpm
